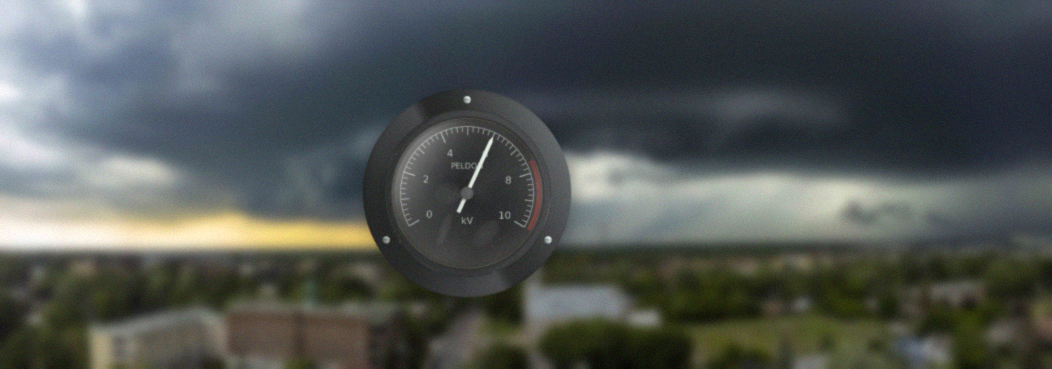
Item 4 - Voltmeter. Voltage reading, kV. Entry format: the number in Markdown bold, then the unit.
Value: **6** kV
